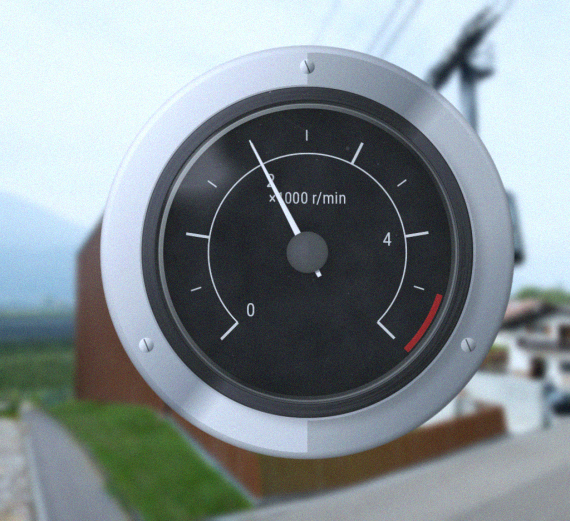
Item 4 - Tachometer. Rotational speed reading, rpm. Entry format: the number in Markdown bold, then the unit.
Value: **2000** rpm
